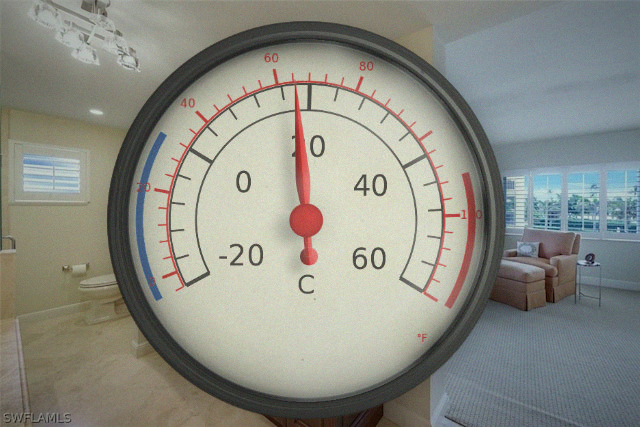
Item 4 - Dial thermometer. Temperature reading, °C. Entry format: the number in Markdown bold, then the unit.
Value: **18** °C
